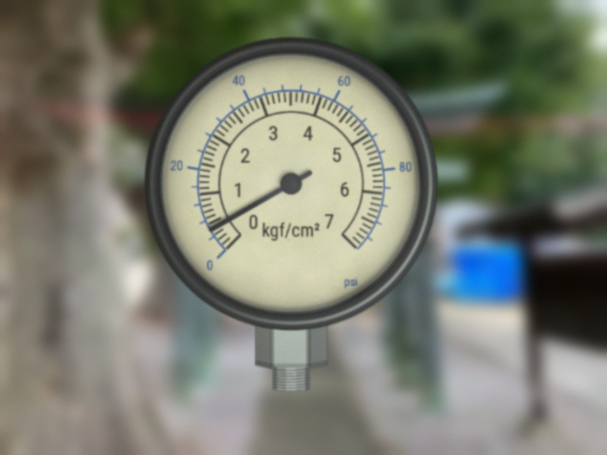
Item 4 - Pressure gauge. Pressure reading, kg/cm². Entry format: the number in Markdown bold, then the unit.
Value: **0.4** kg/cm²
